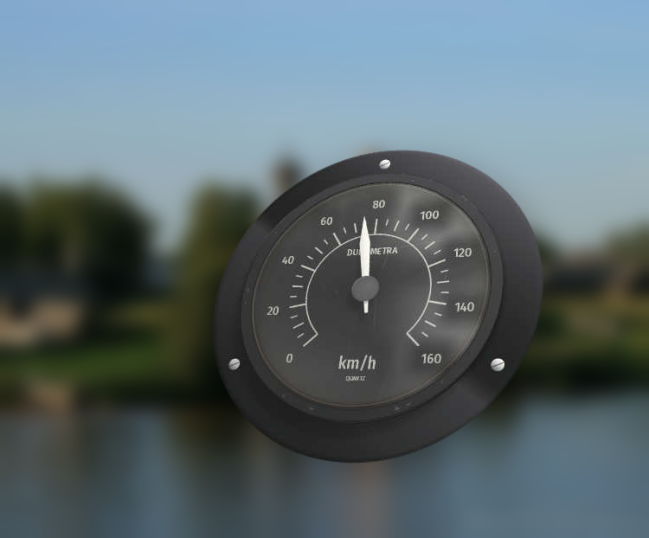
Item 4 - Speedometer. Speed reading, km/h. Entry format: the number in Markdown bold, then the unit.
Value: **75** km/h
